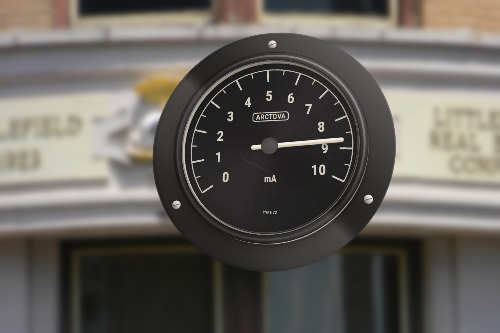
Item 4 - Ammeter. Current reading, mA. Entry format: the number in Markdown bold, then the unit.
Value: **8.75** mA
